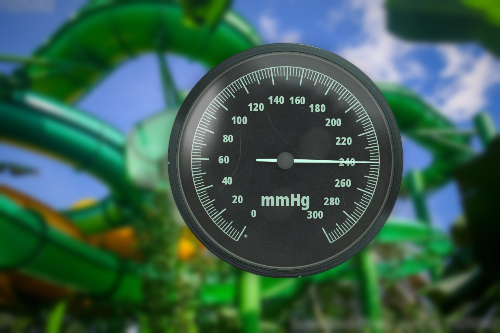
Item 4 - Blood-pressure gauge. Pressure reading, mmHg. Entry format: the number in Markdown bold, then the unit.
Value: **240** mmHg
